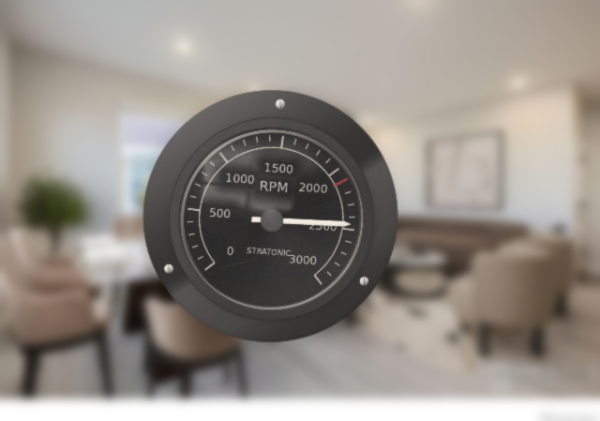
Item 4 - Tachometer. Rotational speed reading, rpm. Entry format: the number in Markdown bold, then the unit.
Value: **2450** rpm
